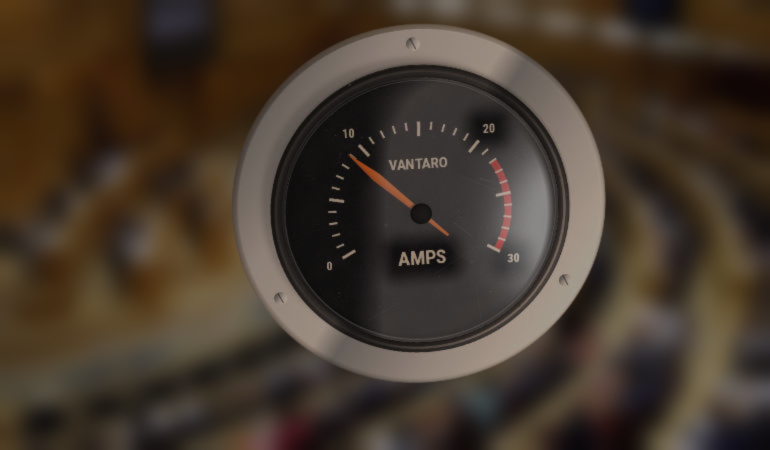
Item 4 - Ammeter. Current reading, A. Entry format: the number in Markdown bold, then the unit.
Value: **9** A
